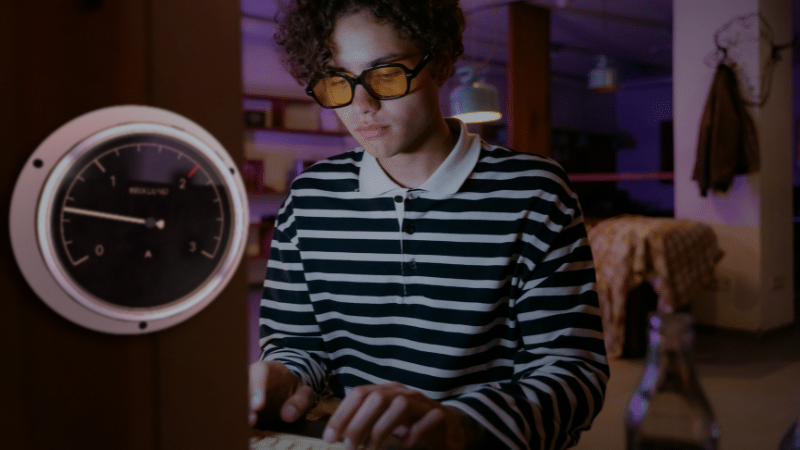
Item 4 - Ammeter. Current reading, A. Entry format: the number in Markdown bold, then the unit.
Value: **0.5** A
